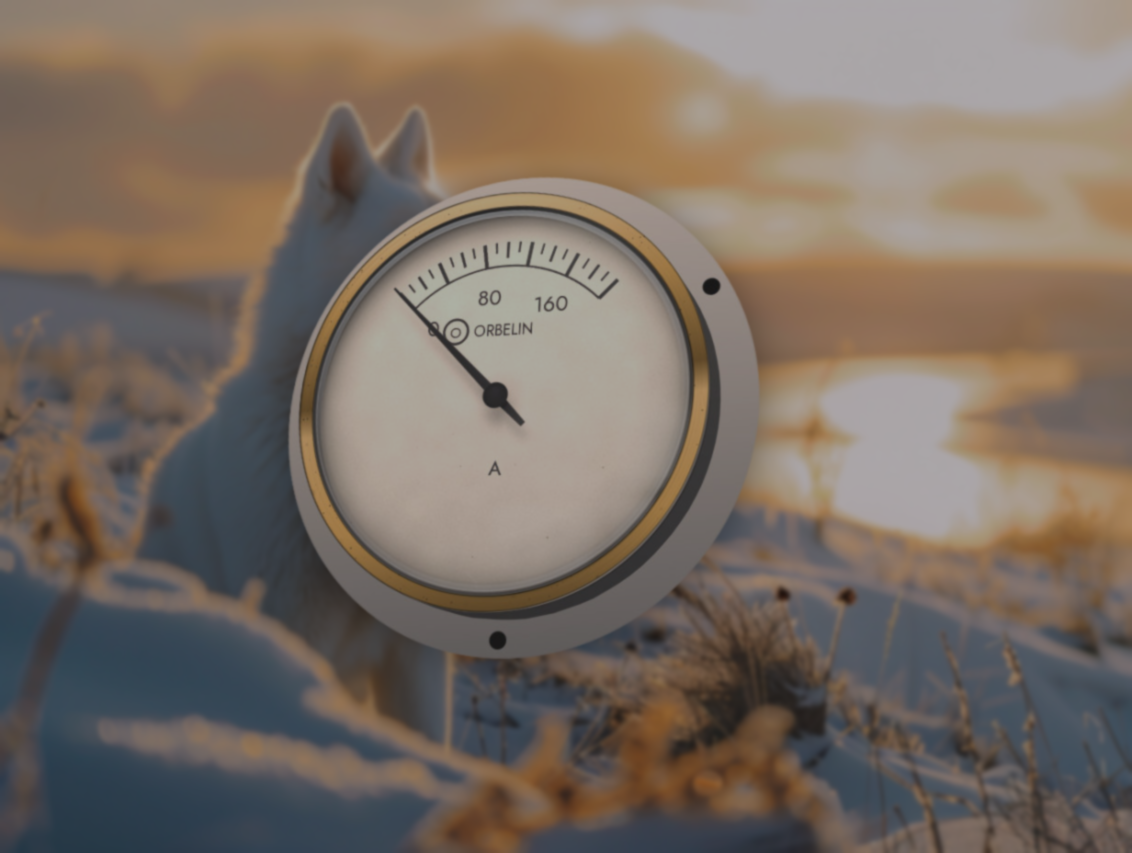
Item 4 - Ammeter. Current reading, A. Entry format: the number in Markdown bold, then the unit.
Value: **0** A
